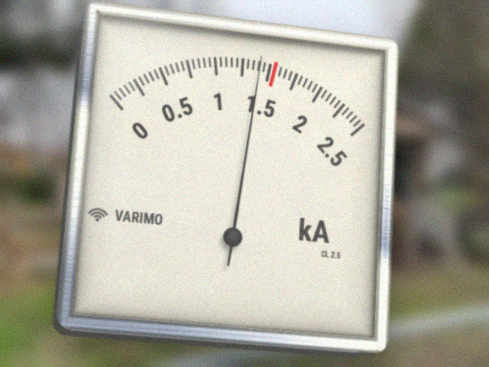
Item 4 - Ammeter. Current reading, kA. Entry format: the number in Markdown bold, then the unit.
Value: **1.4** kA
